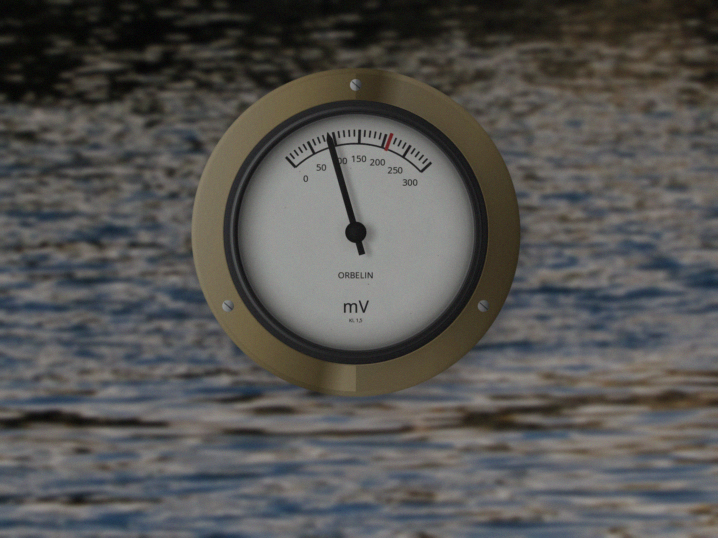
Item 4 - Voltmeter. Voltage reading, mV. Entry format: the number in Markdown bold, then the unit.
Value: **90** mV
